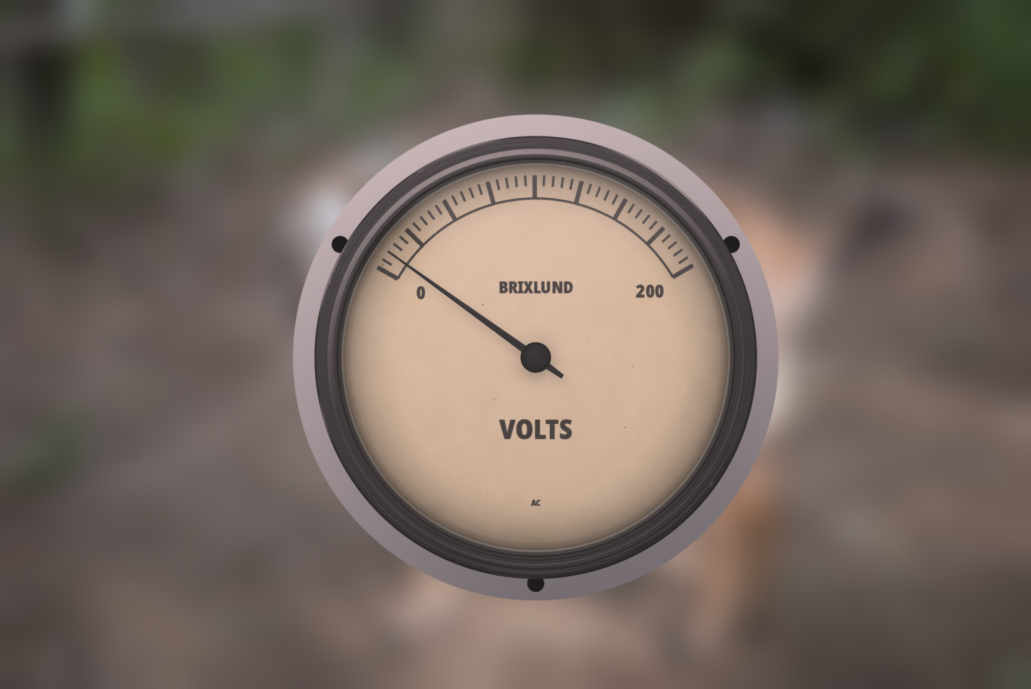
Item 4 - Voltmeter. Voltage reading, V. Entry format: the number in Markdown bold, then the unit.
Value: **10** V
